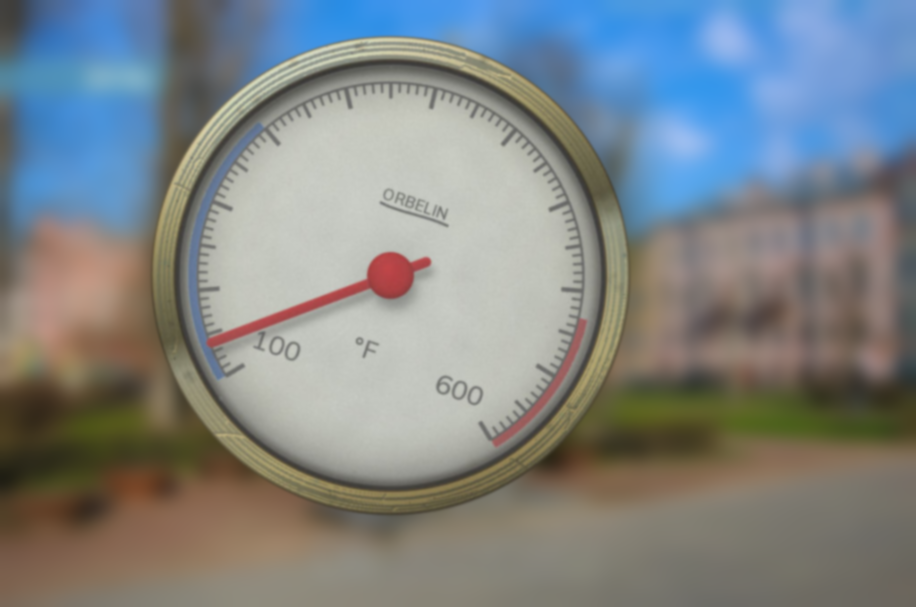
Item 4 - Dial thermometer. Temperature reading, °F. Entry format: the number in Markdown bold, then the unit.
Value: **120** °F
